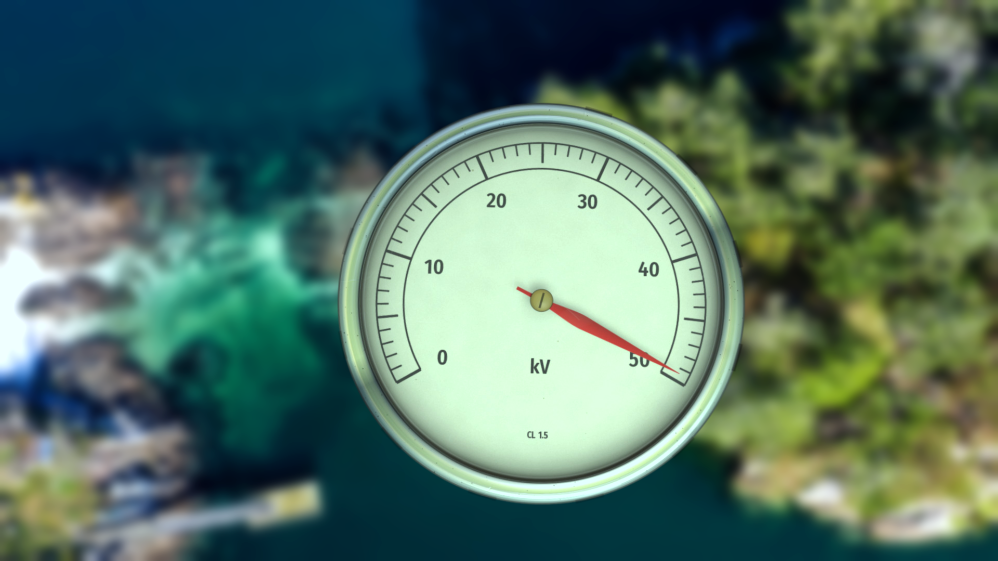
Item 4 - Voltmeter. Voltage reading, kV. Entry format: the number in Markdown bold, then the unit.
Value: **49.5** kV
